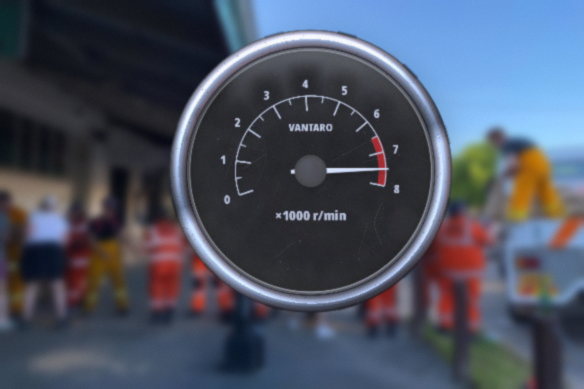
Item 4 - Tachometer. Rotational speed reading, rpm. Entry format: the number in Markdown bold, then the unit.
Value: **7500** rpm
